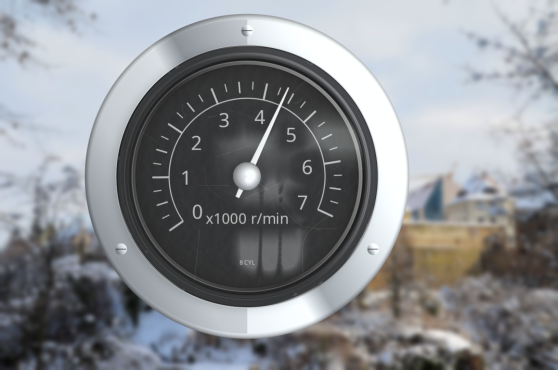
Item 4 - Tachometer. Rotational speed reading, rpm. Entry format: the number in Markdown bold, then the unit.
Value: **4375** rpm
